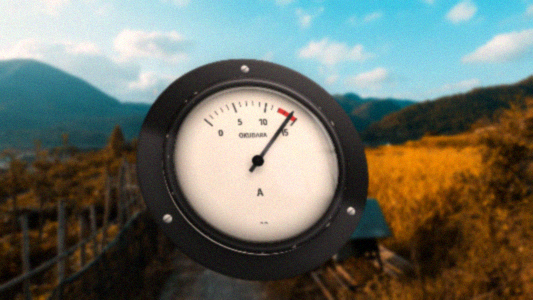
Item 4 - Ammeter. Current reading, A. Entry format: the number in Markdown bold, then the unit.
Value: **14** A
